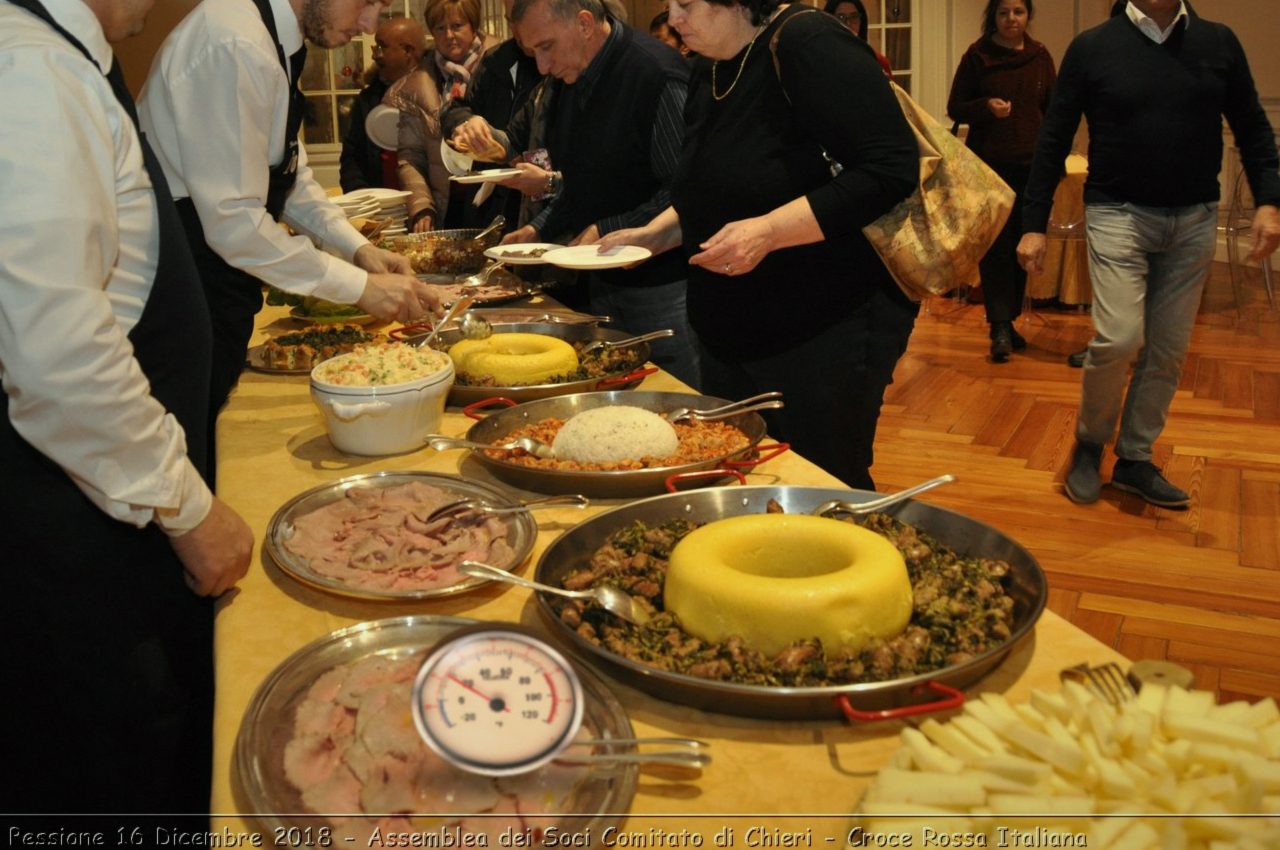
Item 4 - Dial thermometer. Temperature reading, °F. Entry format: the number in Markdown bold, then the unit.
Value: **20** °F
